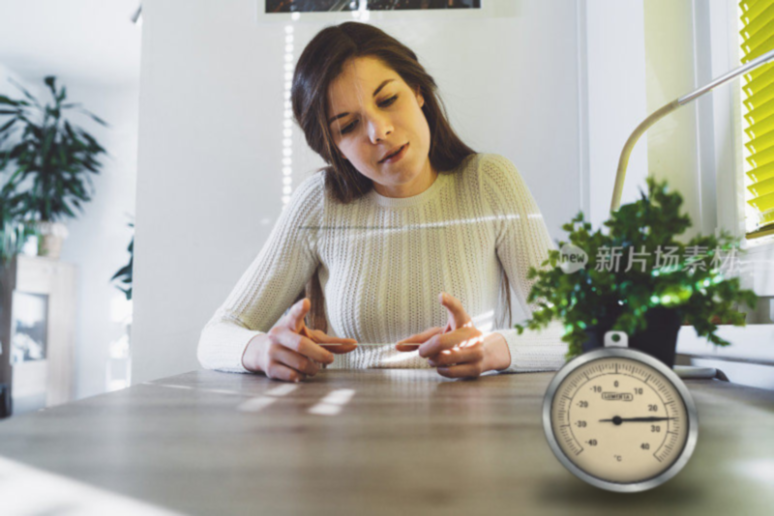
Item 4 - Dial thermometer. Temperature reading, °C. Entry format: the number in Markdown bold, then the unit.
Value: **25** °C
